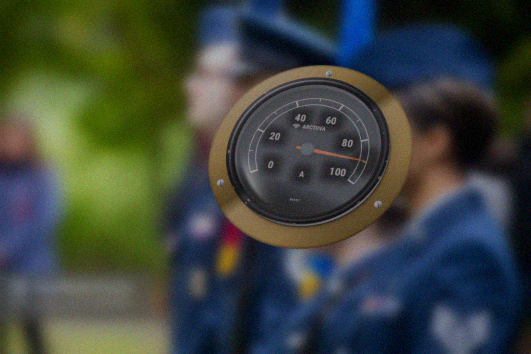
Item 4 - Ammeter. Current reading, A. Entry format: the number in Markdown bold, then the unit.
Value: **90** A
